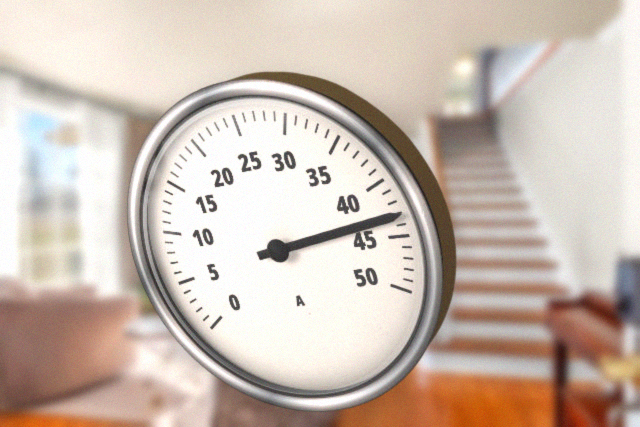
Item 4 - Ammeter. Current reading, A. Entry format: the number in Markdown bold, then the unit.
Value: **43** A
